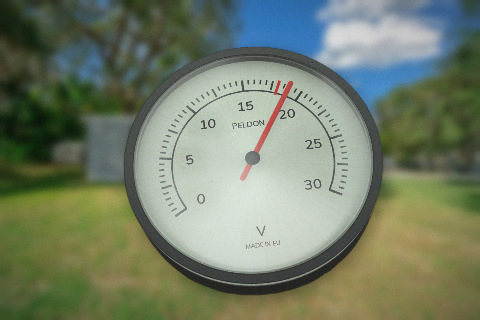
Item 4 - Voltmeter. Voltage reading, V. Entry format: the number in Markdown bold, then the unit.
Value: **19** V
